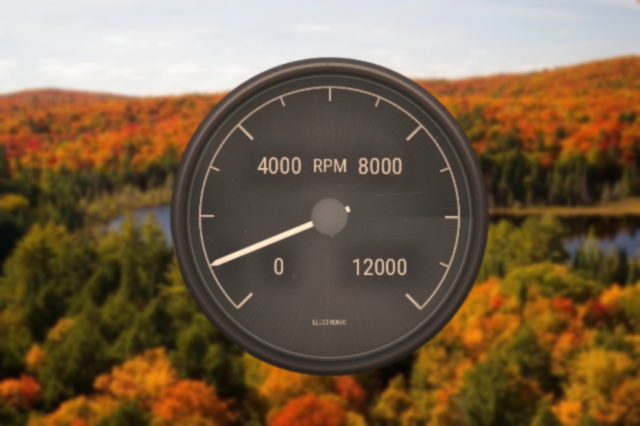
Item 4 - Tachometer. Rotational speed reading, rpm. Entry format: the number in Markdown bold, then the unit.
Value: **1000** rpm
